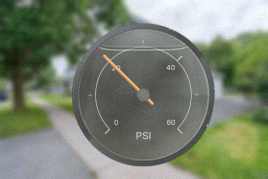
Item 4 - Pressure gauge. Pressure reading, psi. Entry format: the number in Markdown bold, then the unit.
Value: **20** psi
